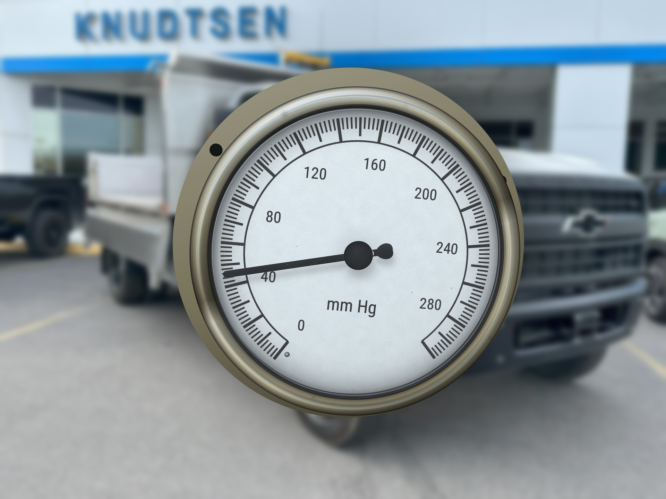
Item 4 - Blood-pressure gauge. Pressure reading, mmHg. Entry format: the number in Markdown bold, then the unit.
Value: **46** mmHg
